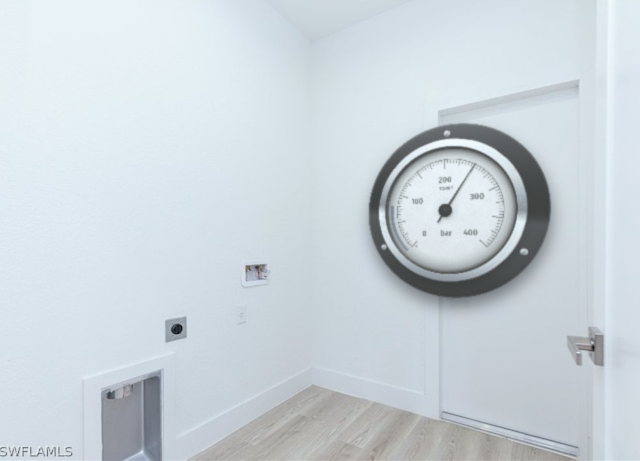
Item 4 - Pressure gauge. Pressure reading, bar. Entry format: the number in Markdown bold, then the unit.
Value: **250** bar
